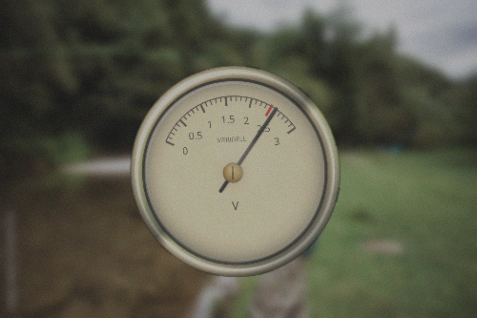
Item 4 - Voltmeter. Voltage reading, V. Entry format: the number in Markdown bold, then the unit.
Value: **2.5** V
